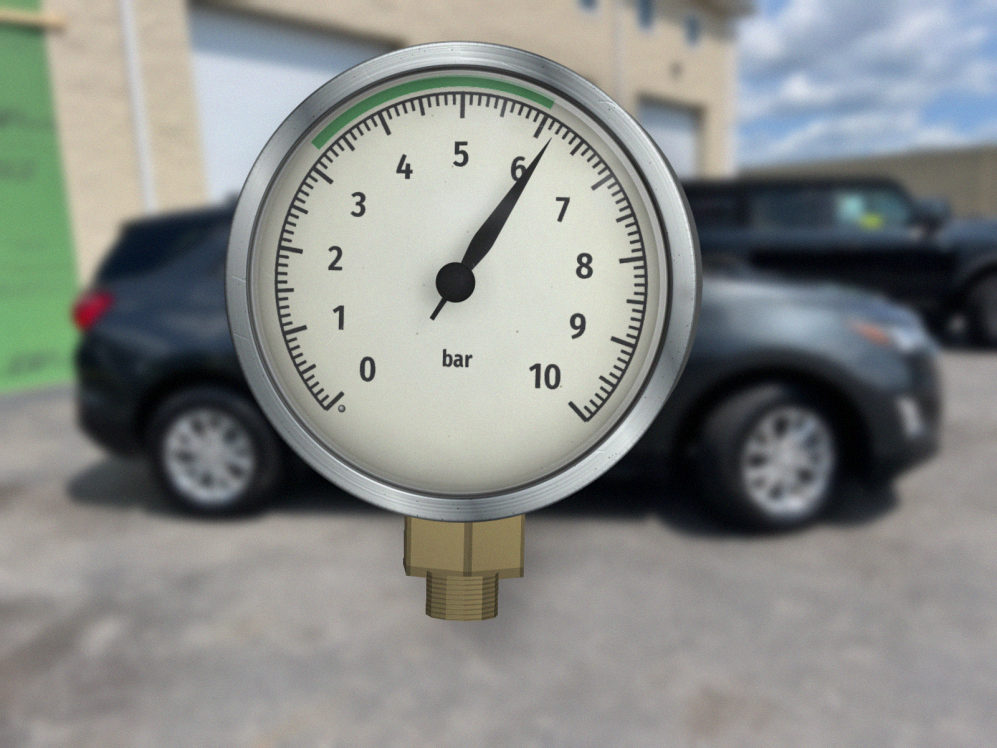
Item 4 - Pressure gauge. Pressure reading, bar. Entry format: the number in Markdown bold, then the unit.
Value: **6.2** bar
